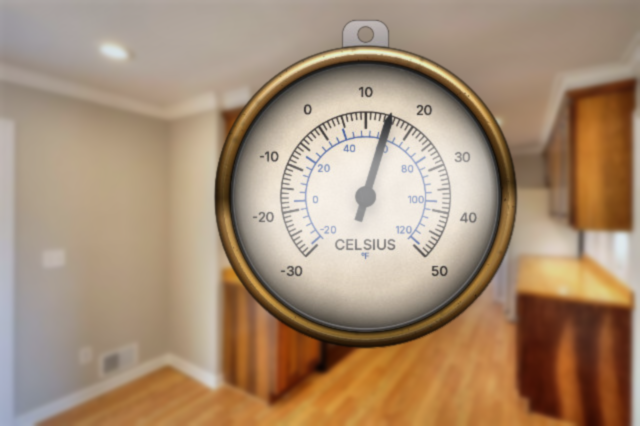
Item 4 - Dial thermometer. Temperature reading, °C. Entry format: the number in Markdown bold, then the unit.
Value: **15** °C
